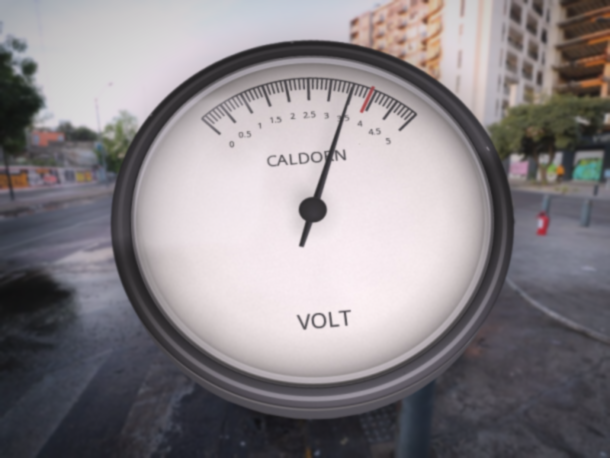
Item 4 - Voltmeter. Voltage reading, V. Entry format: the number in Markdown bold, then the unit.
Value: **3.5** V
